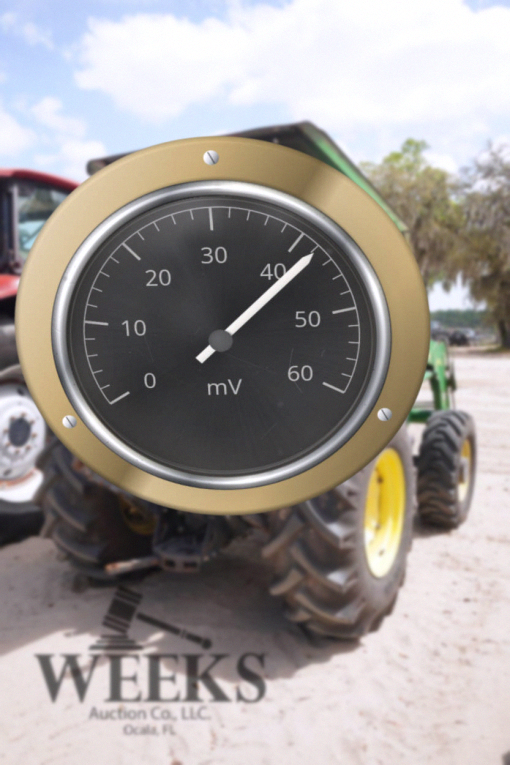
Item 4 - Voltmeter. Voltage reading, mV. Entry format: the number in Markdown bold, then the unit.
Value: **42** mV
